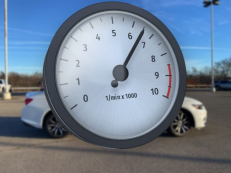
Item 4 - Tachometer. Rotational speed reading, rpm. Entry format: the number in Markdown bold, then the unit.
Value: **6500** rpm
